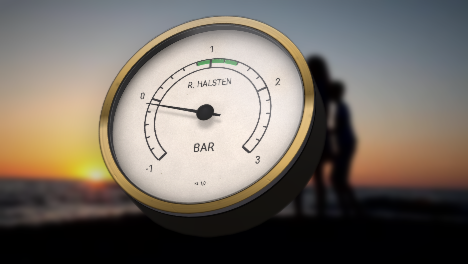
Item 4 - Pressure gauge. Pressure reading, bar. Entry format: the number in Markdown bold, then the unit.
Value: **-0.1** bar
